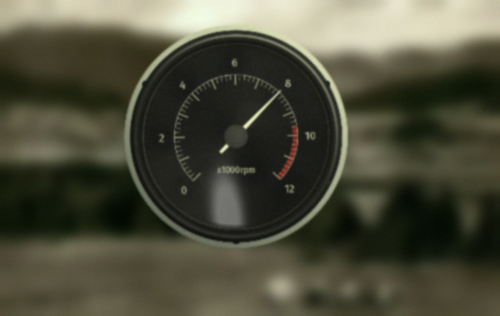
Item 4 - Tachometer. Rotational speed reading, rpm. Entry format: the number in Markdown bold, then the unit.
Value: **8000** rpm
